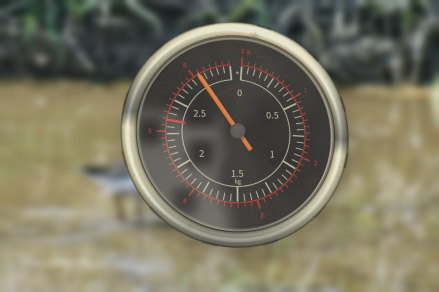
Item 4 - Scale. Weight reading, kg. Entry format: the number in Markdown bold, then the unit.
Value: **2.75** kg
